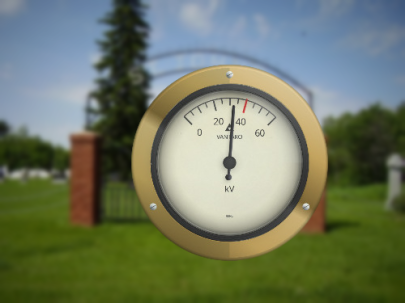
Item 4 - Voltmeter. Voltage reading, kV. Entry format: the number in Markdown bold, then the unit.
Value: **32.5** kV
